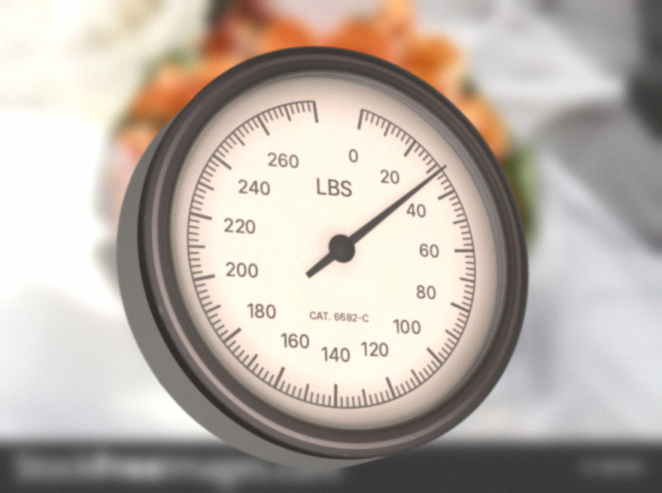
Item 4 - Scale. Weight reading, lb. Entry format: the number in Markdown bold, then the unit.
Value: **32** lb
